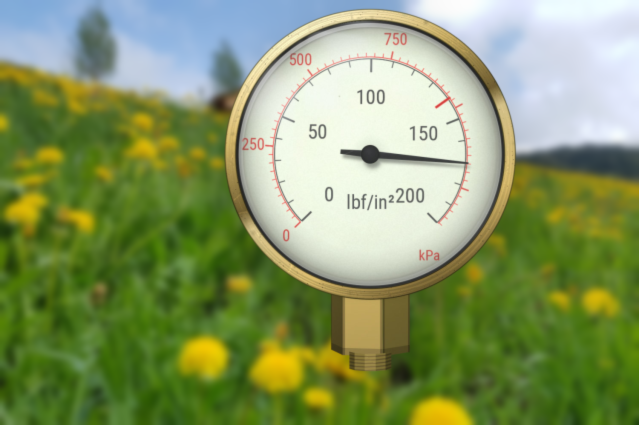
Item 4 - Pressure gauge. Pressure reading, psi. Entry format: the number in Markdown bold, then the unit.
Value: **170** psi
